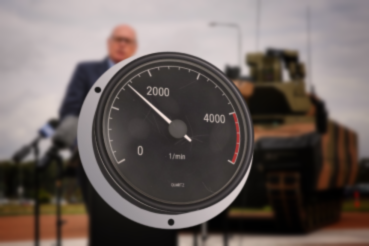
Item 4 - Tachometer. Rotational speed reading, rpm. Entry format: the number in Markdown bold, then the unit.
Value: **1500** rpm
